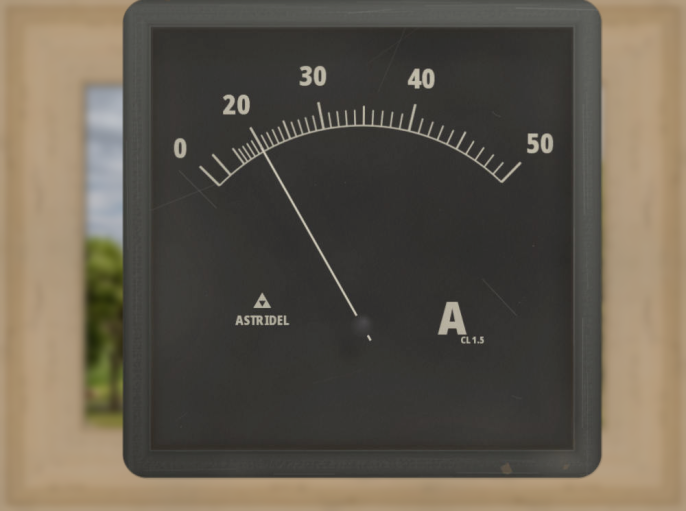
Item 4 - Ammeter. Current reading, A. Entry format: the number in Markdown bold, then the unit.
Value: **20** A
